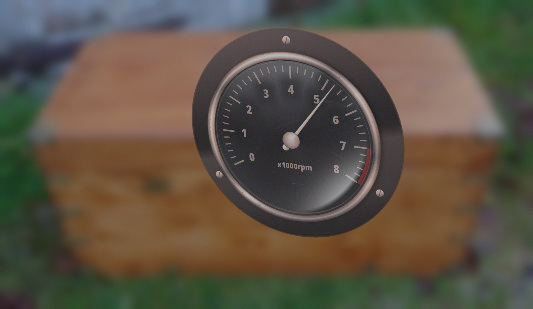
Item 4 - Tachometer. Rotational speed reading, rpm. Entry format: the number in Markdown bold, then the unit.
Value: **5200** rpm
